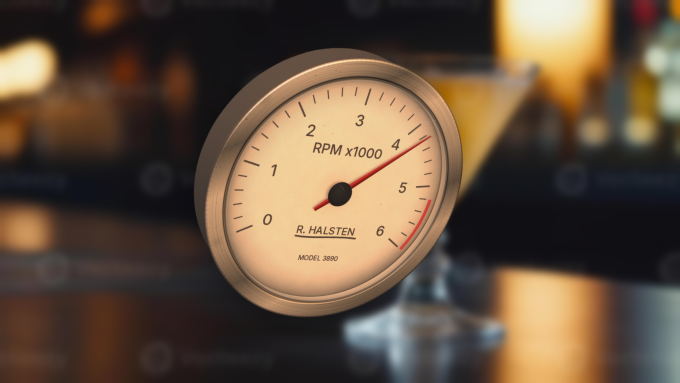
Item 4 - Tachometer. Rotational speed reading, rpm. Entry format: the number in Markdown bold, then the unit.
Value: **4200** rpm
